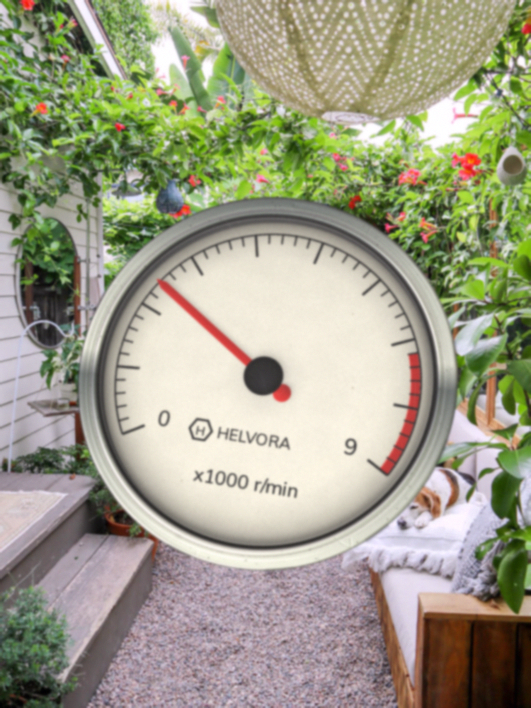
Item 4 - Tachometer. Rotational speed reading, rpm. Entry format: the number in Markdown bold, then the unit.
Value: **2400** rpm
